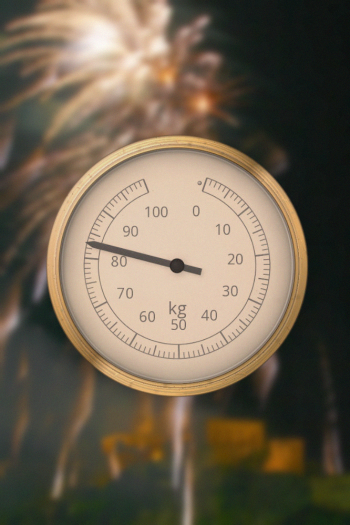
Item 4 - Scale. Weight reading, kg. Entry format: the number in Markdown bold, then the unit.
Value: **83** kg
